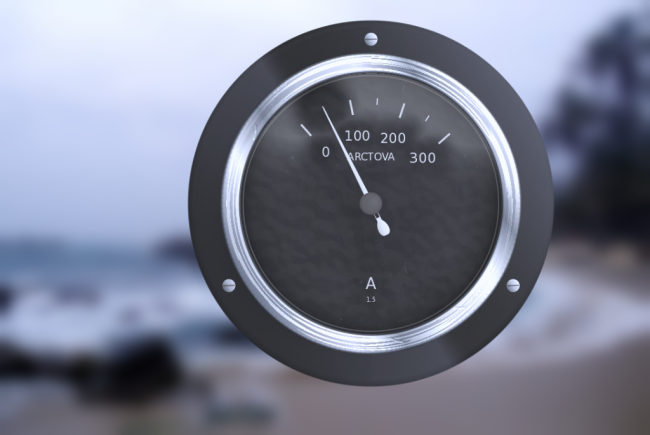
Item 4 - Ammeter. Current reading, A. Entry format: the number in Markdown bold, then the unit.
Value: **50** A
